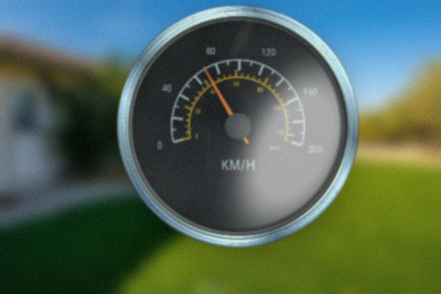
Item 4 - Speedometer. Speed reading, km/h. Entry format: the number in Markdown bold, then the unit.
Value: **70** km/h
